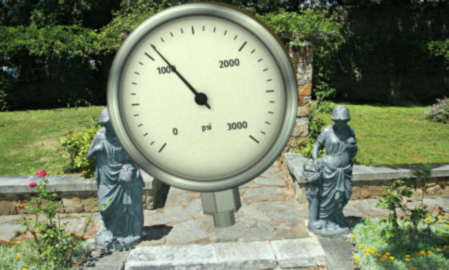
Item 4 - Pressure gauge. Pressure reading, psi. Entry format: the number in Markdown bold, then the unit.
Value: **1100** psi
